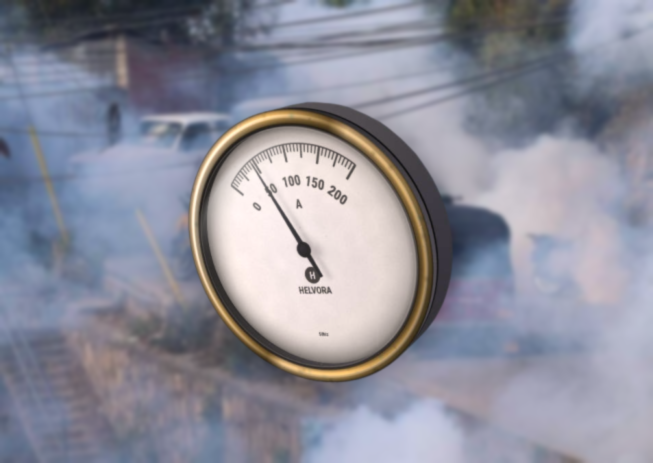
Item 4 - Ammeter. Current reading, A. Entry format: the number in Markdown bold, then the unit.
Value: **50** A
